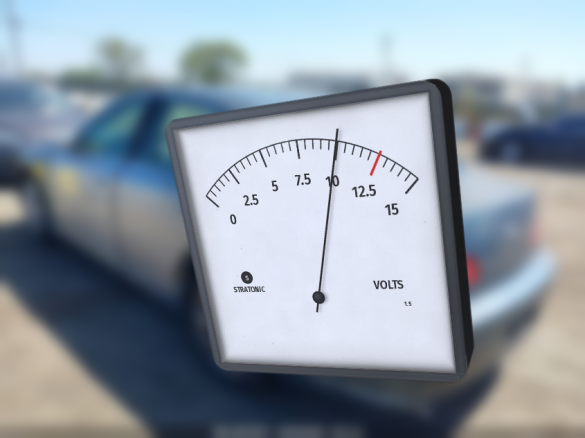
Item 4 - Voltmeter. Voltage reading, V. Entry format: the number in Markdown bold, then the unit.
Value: **10** V
